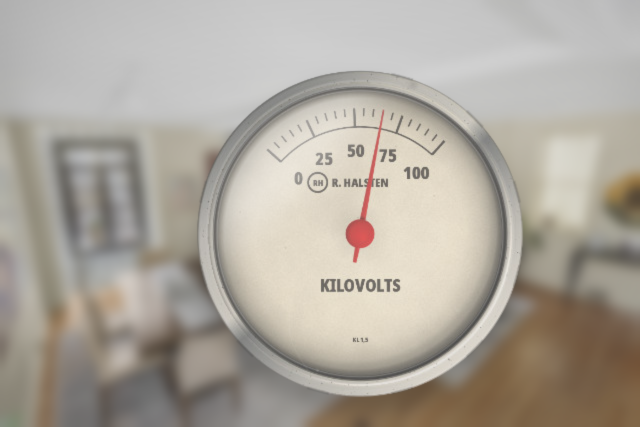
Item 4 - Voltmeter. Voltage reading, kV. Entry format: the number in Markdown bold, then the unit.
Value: **65** kV
